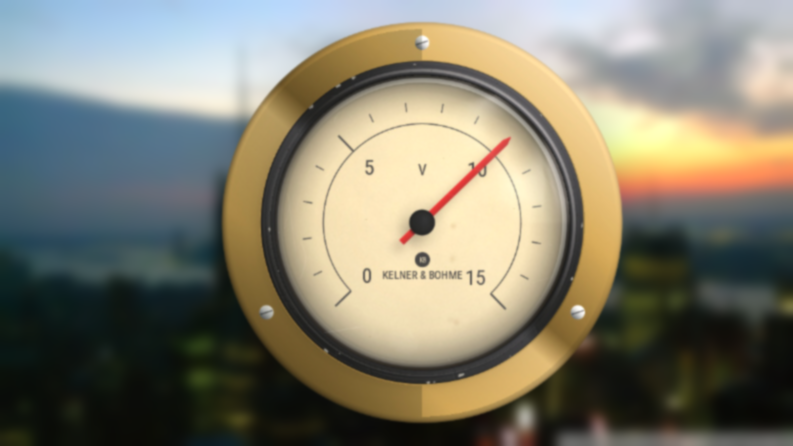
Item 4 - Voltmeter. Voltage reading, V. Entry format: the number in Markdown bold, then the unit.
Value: **10** V
